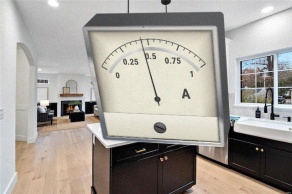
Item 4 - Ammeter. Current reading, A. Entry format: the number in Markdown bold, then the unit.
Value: **0.45** A
